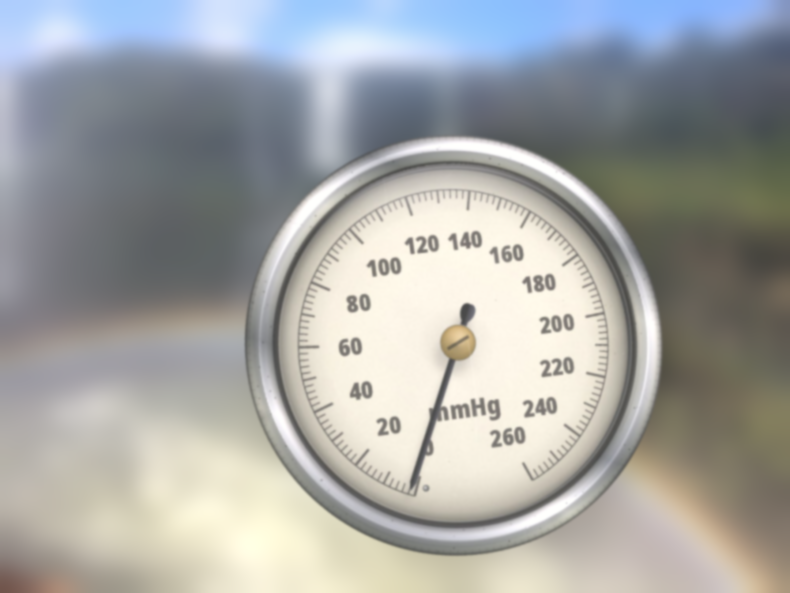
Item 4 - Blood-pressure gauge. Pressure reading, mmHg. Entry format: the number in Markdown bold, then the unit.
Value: **2** mmHg
